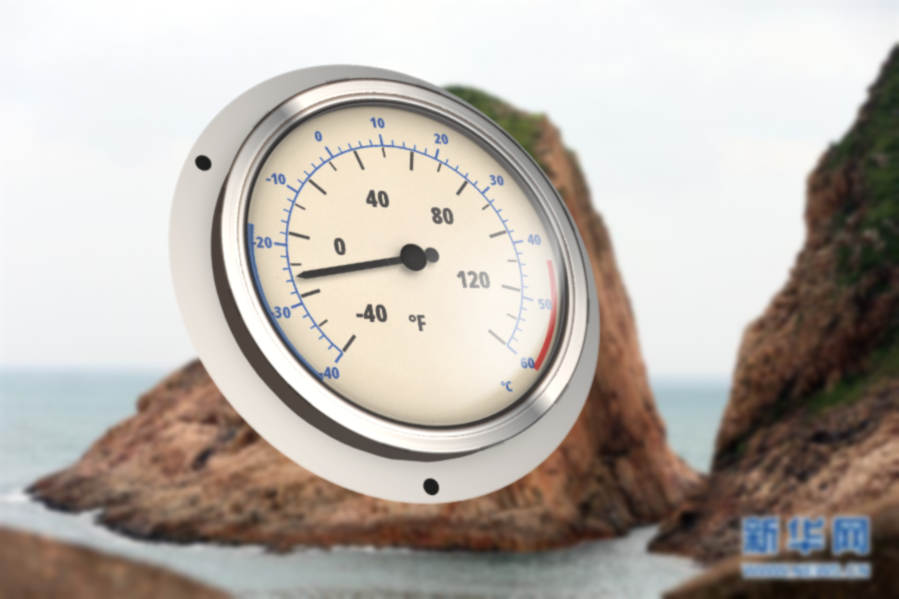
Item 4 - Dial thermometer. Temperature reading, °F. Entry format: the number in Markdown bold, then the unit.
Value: **-15** °F
